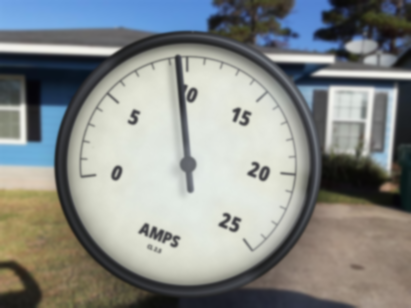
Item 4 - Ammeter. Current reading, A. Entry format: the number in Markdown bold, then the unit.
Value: **9.5** A
